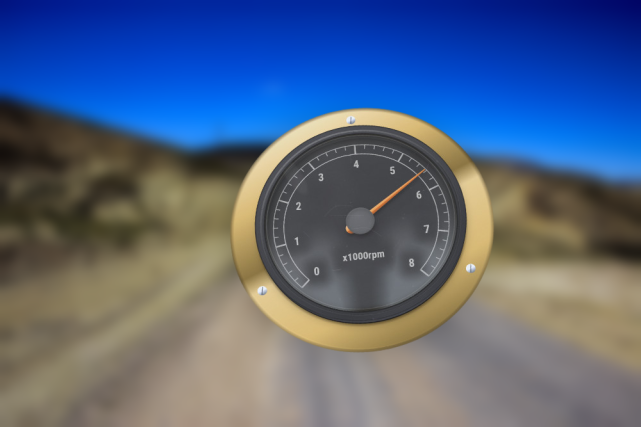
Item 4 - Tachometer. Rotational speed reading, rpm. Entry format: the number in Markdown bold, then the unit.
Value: **5600** rpm
